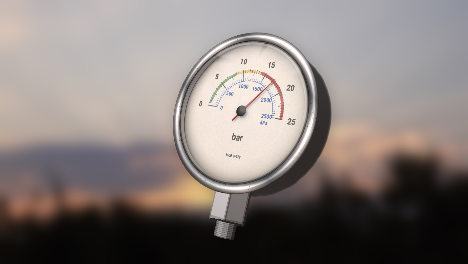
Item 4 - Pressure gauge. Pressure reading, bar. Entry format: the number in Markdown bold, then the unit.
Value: **17.5** bar
